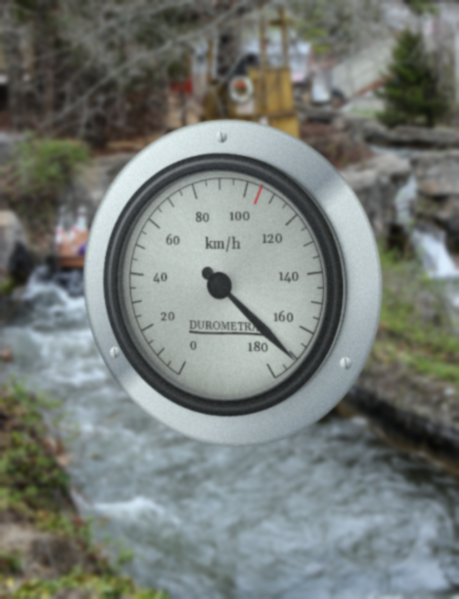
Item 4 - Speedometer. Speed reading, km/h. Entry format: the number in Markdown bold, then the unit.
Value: **170** km/h
